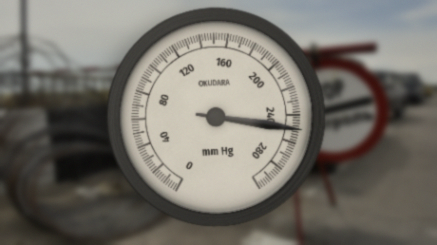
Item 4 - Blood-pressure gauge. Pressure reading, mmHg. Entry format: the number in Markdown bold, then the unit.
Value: **250** mmHg
